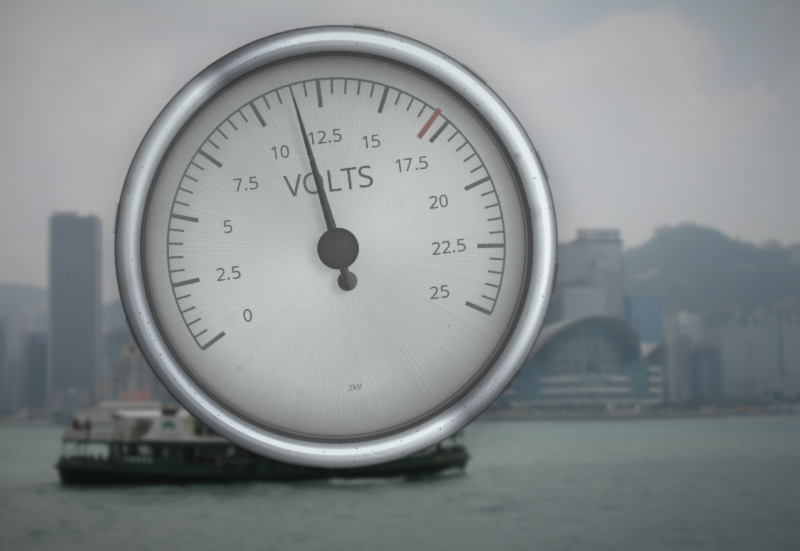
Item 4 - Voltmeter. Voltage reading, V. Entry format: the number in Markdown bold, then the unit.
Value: **11.5** V
